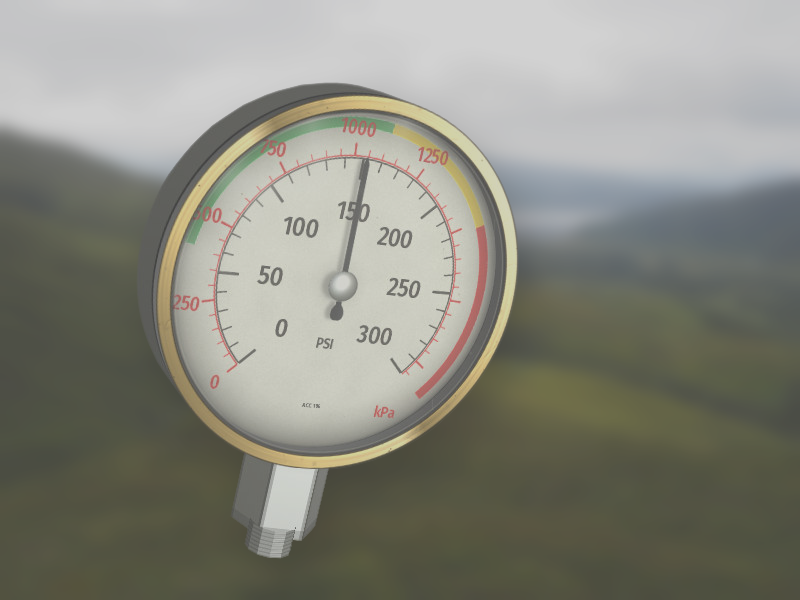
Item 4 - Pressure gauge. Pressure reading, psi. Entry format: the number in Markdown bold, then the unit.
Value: **150** psi
